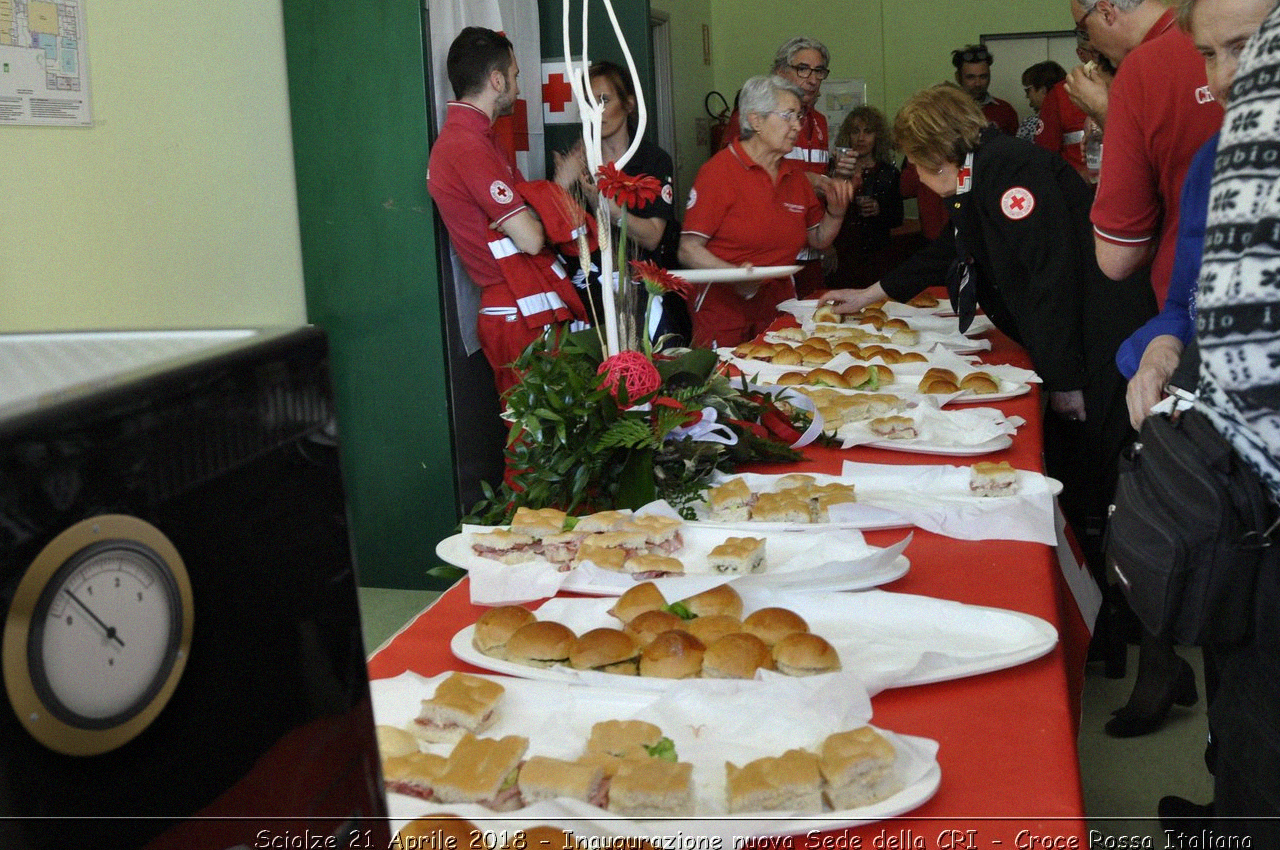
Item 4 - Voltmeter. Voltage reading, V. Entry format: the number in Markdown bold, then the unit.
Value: **0.5** V
